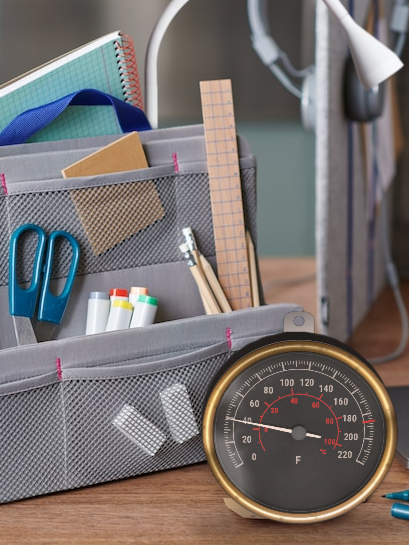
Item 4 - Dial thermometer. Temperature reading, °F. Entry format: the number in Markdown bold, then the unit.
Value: **40** °F
